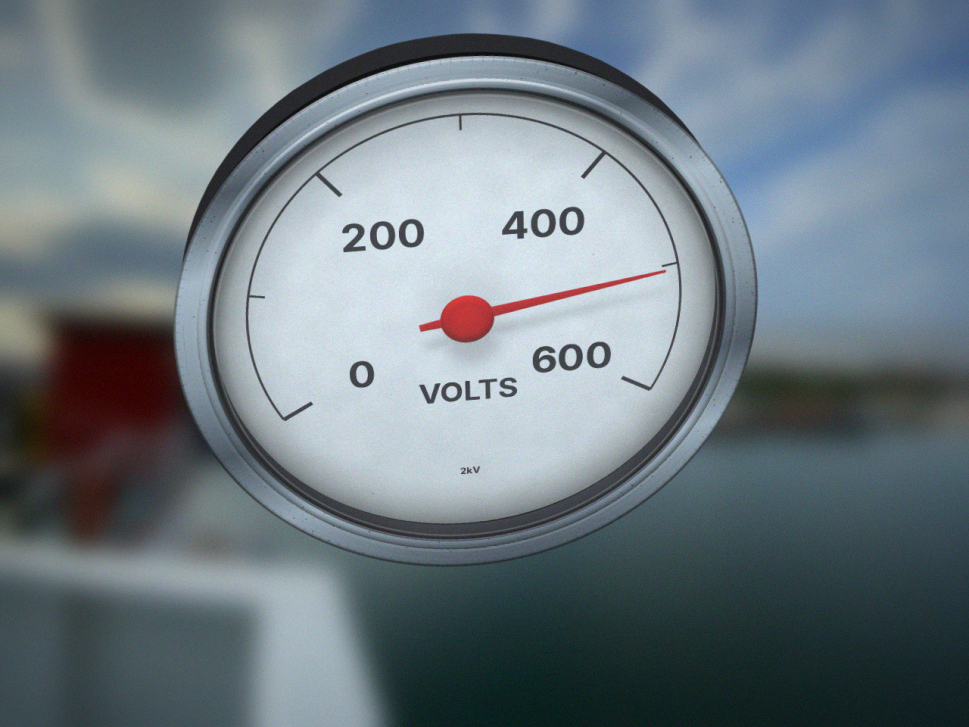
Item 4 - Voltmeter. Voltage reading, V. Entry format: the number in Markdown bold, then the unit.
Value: **500** V
